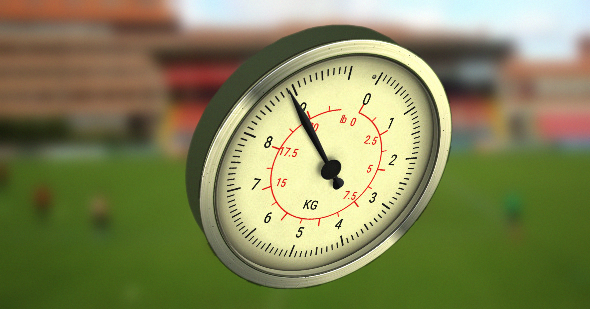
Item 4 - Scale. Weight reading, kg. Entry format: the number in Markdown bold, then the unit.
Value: **8.9** kg
